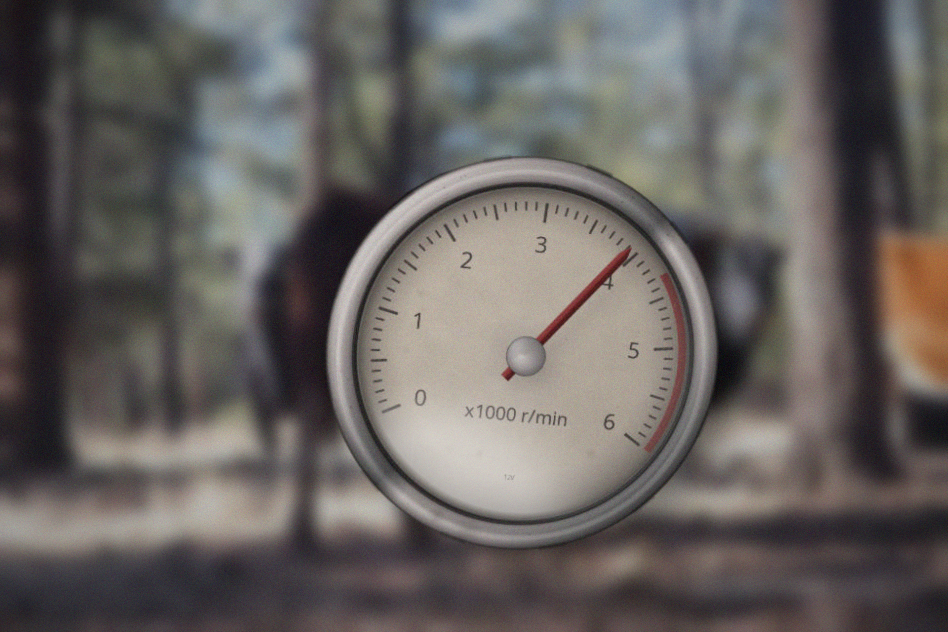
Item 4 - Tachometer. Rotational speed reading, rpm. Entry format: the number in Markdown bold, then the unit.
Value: **3900** rpm
